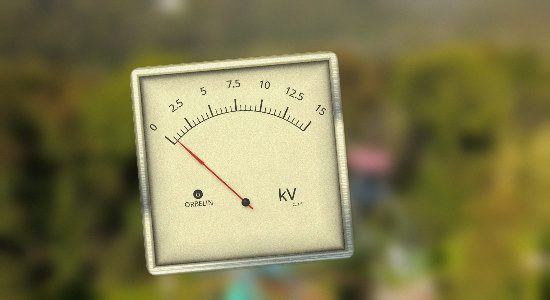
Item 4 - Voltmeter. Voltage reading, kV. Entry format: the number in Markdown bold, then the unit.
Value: **0.5** kV
